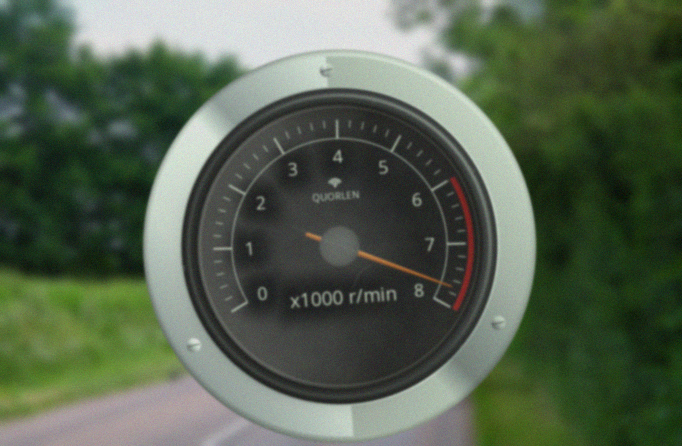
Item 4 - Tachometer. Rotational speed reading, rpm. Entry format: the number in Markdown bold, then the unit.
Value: **7700** rpm
